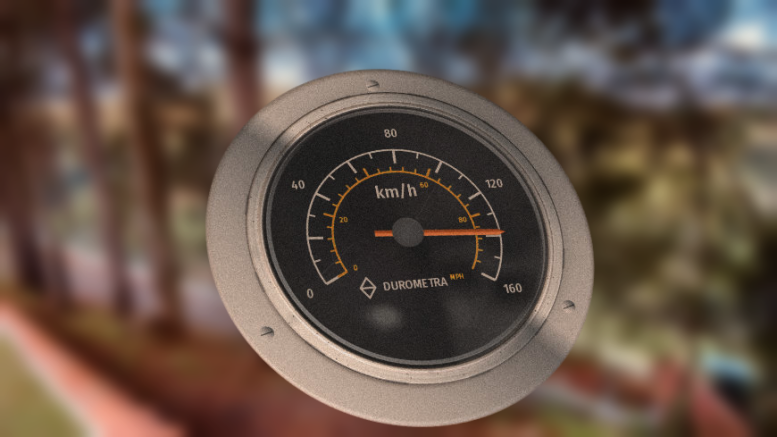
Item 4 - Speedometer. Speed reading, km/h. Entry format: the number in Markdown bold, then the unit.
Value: **140** km/h
